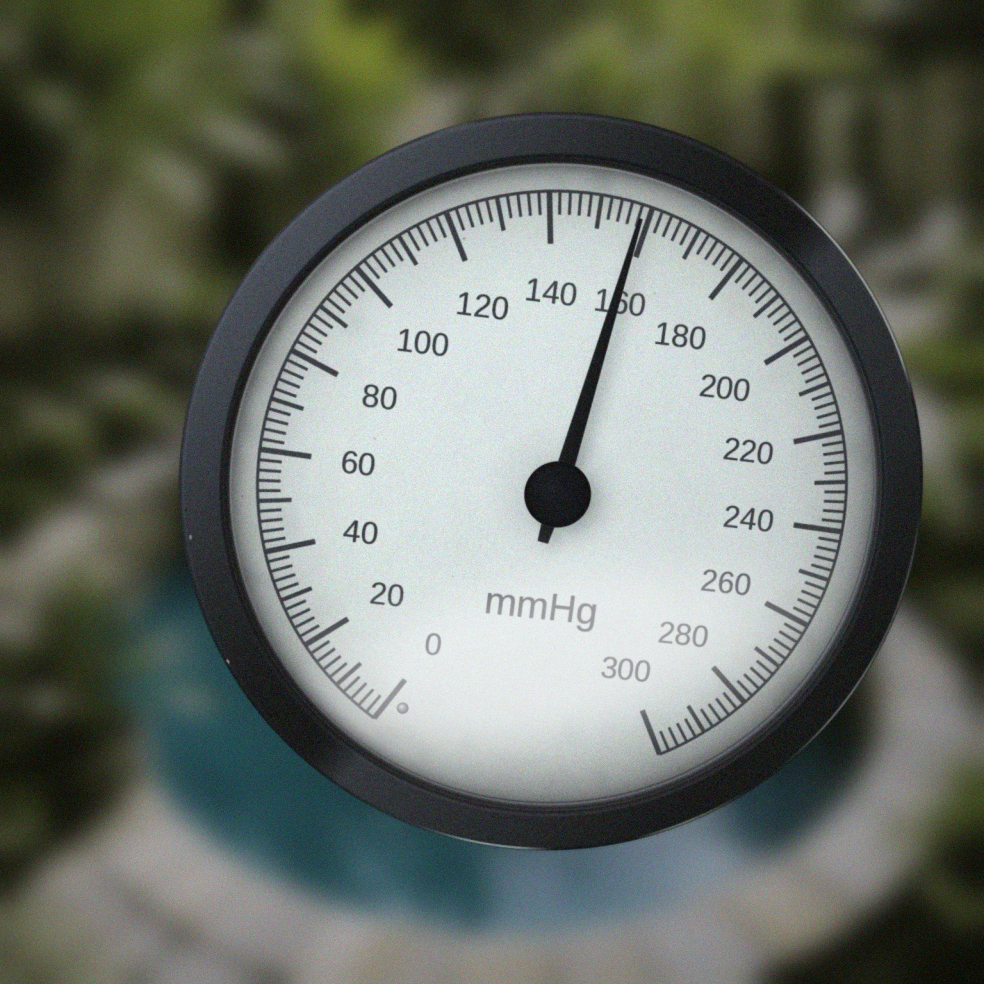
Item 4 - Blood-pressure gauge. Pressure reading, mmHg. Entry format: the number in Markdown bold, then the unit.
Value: **158** mmHg
